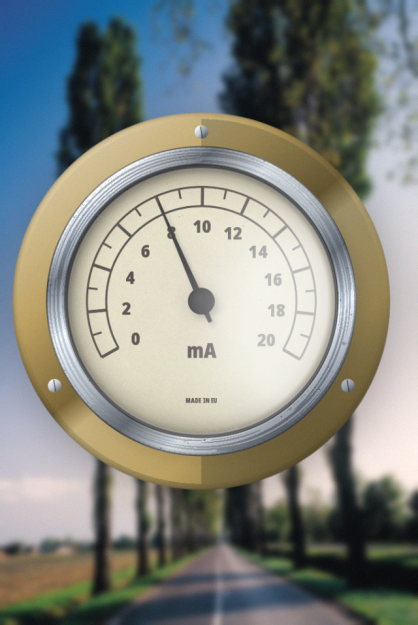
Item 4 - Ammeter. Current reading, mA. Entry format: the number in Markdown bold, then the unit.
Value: **8** mA
